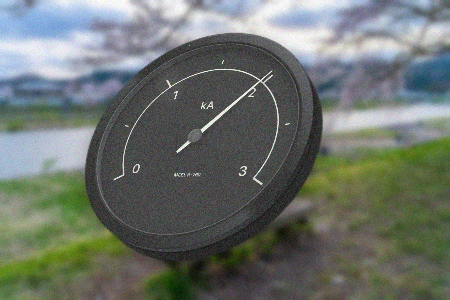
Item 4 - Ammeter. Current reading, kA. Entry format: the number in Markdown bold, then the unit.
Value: **2** kA
